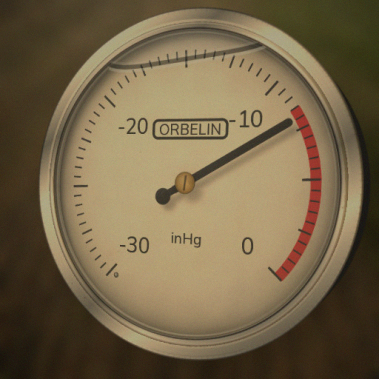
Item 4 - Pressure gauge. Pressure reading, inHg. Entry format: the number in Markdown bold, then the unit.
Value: **-8** inHg
